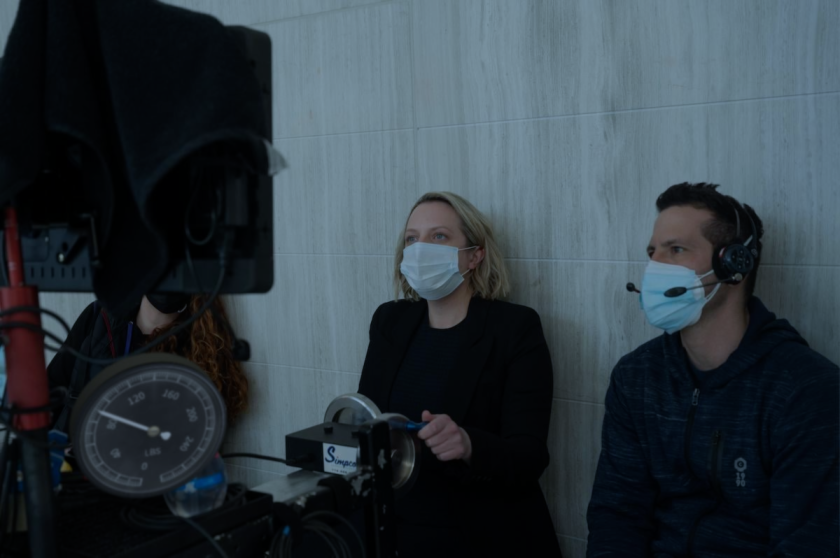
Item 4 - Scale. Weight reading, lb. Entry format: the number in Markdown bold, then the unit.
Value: **90** lb
